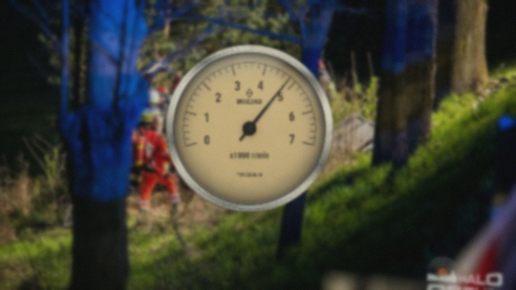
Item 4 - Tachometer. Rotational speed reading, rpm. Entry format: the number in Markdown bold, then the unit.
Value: **4800** rpm
